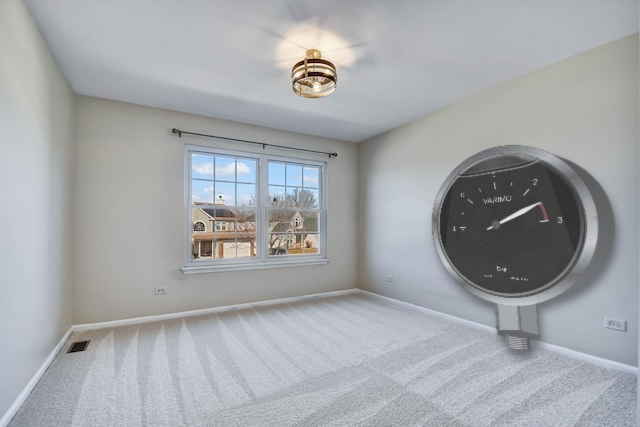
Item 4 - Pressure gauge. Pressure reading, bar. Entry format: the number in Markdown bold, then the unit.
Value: **2.5** bar
